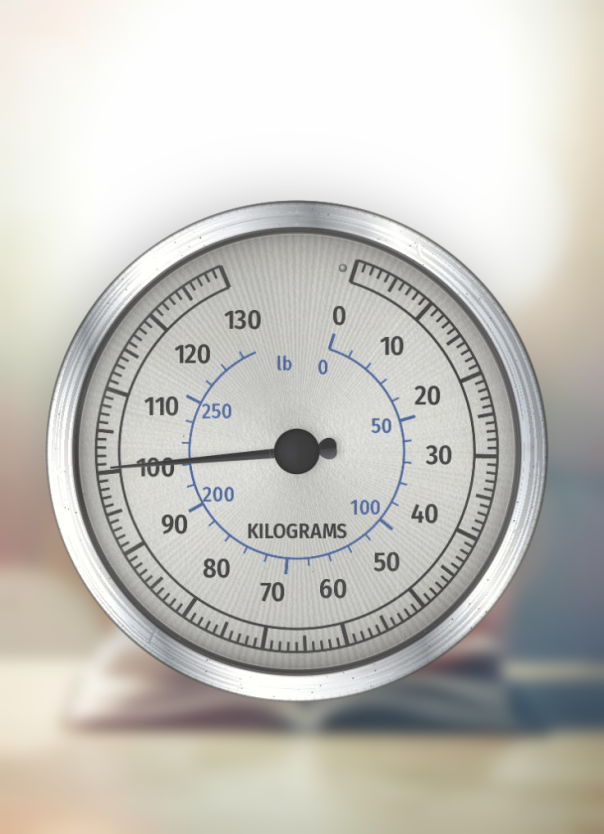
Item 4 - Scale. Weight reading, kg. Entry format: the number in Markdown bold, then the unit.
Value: **100.5** kg
